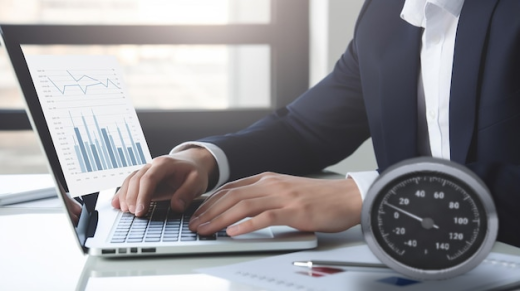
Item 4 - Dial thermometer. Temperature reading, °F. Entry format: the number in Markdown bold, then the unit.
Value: **10** °F
